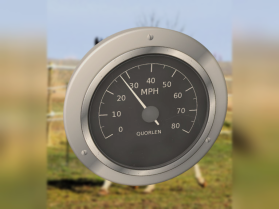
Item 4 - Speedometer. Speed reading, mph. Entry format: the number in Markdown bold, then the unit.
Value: **27.5** mph
